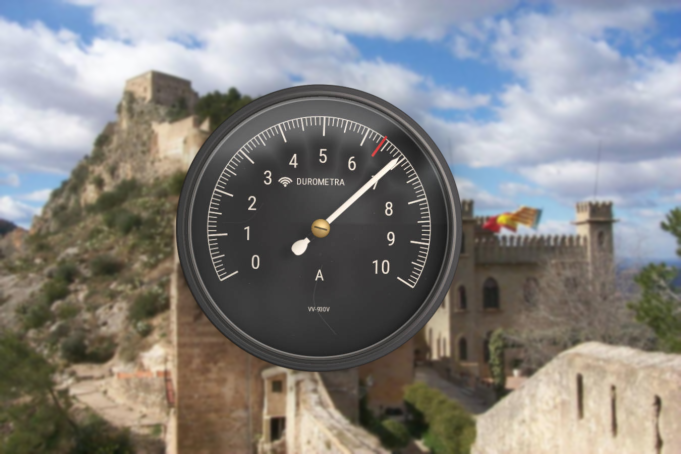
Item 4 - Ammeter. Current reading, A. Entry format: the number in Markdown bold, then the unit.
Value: **6.9** A
